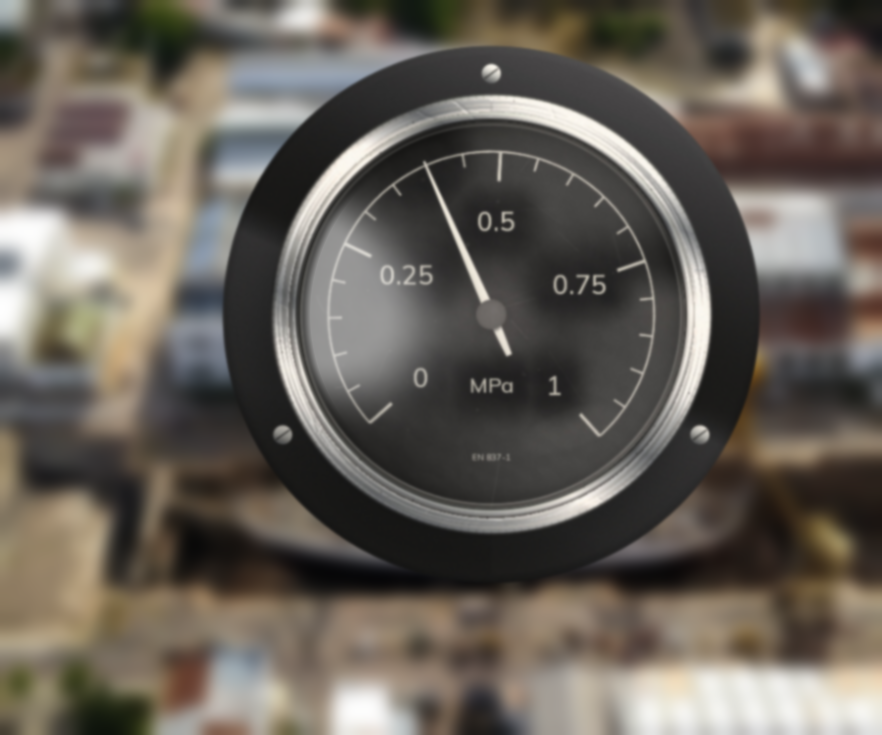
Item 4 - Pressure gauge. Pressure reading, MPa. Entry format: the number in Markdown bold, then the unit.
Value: **0.4** MPa
